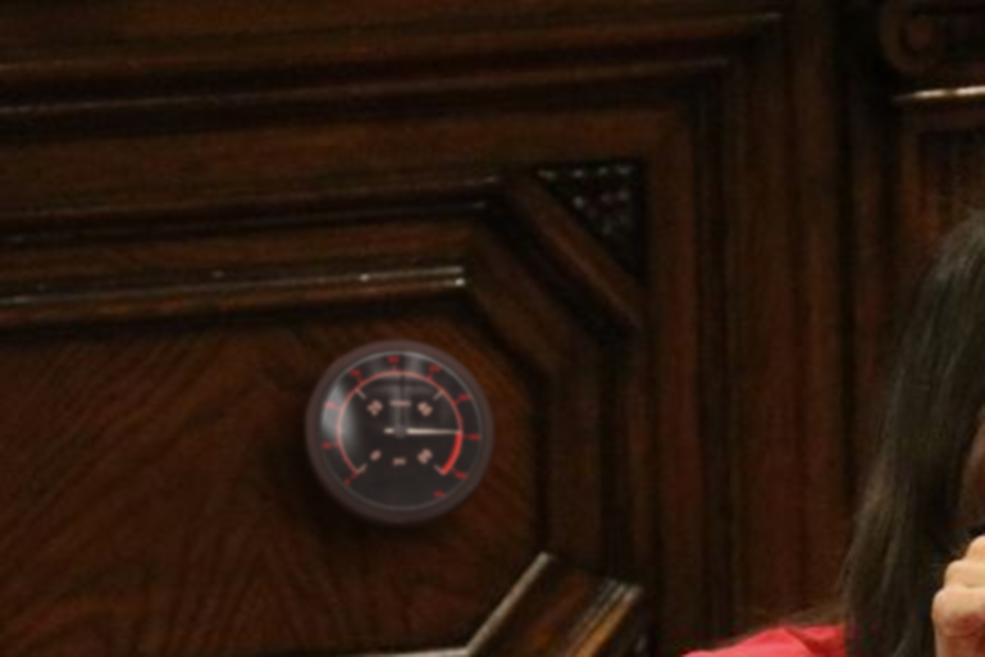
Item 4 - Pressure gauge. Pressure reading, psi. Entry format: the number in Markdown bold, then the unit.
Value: **50** psi
